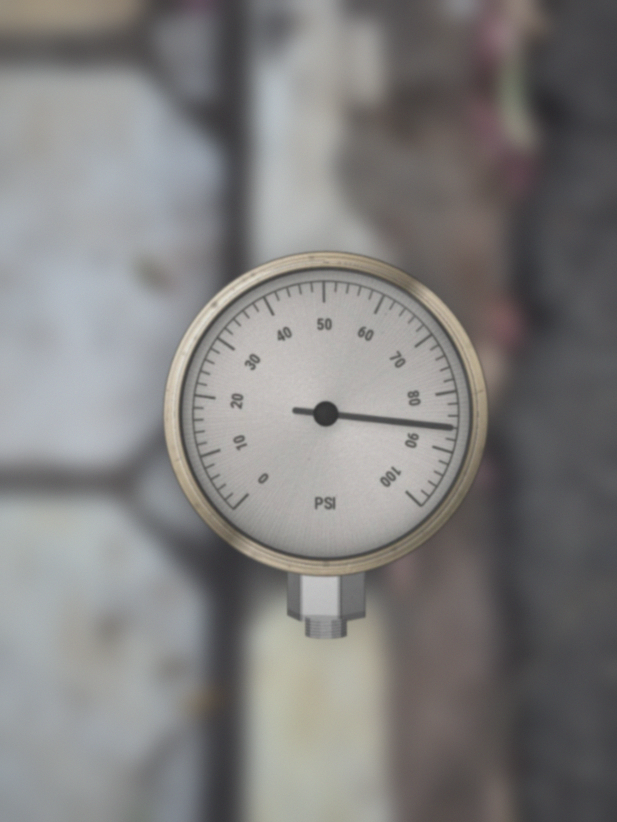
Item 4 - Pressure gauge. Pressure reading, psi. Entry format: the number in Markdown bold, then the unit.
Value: **86** psi
